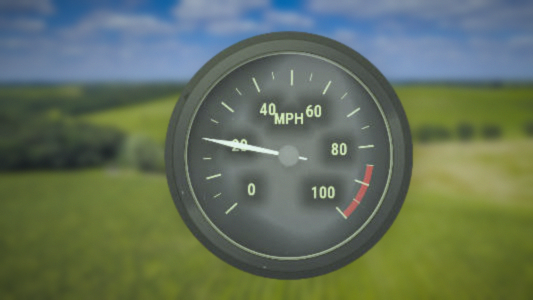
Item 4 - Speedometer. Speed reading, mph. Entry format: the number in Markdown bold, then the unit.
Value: **20** mph
